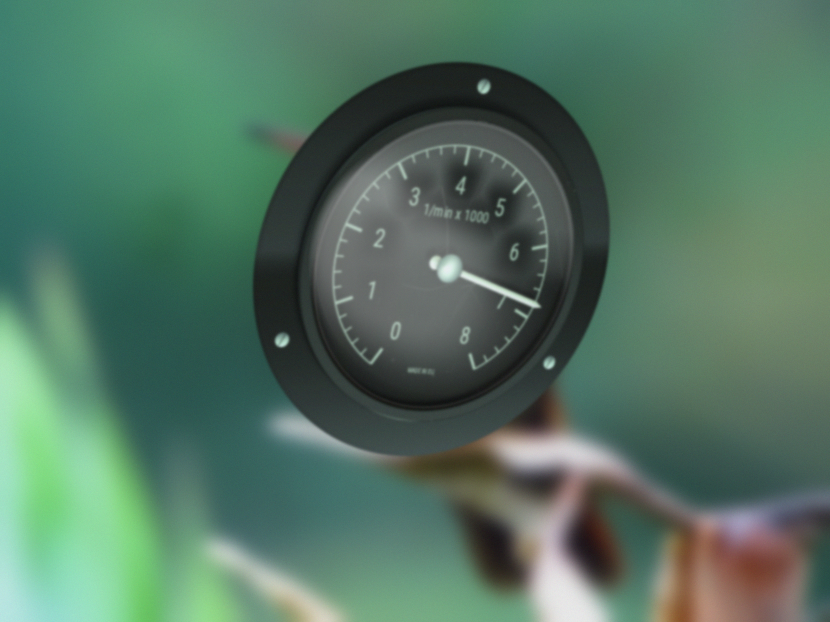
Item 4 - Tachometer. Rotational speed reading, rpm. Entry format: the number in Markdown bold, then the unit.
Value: **6800** rpm
